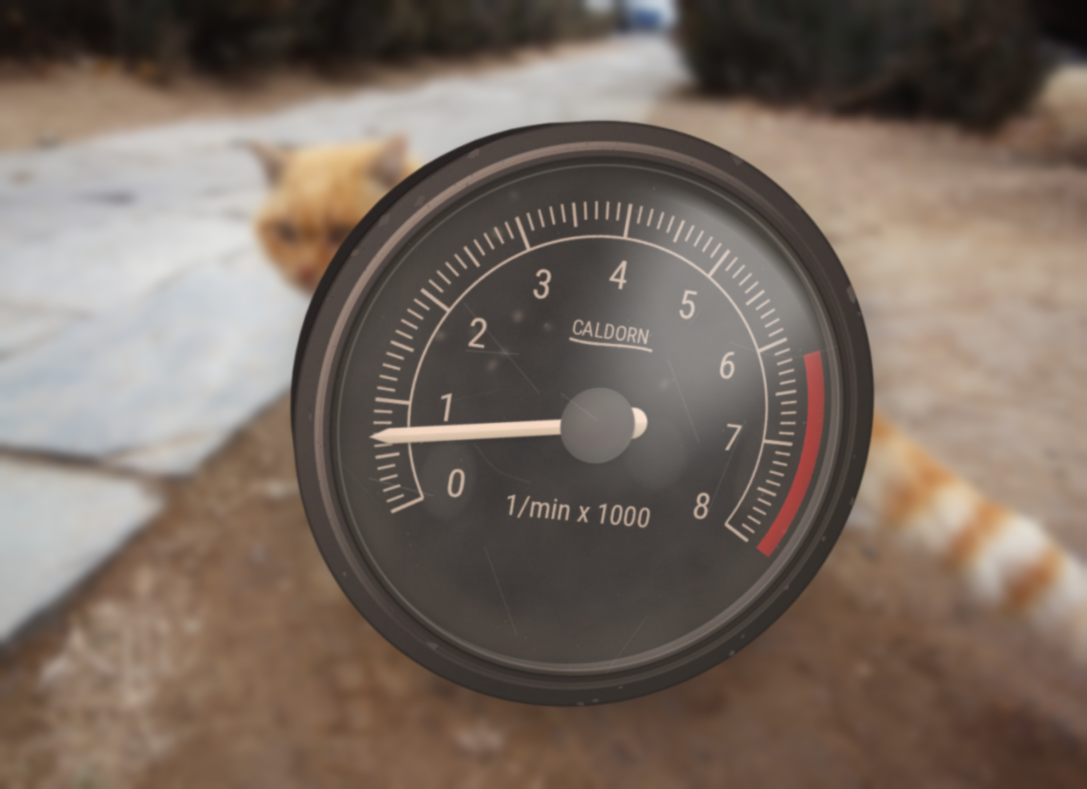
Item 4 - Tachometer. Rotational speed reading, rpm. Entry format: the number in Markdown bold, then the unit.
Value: **700** rpm
